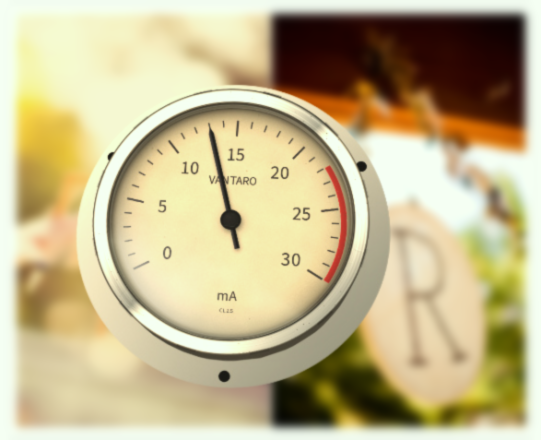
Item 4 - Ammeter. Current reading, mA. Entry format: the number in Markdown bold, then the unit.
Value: **13** mA
